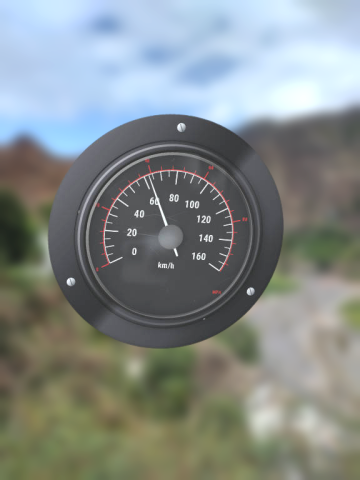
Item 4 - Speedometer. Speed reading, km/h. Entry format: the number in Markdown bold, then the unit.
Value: **62.5** km/h
